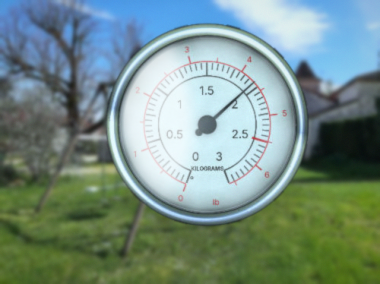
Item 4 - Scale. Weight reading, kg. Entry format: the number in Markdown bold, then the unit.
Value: **1.95** kg
